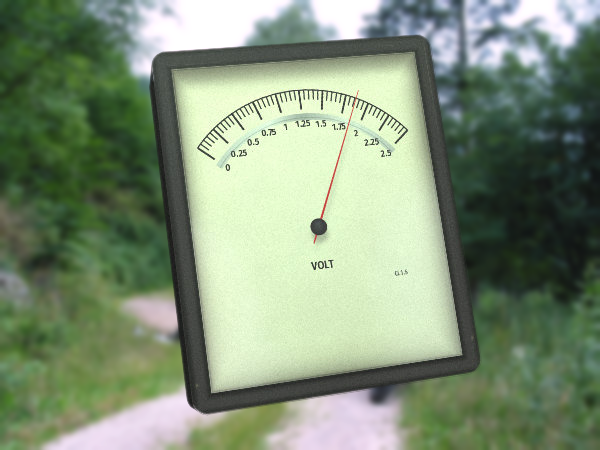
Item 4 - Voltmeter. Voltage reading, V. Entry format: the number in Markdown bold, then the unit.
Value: **1.85** V
